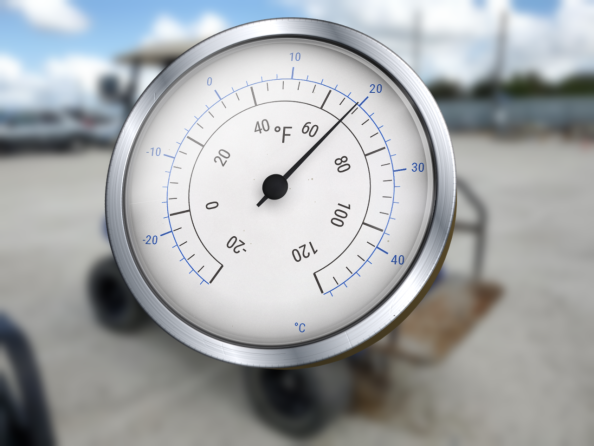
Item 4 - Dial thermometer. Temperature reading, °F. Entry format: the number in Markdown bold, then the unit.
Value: **68** °F
